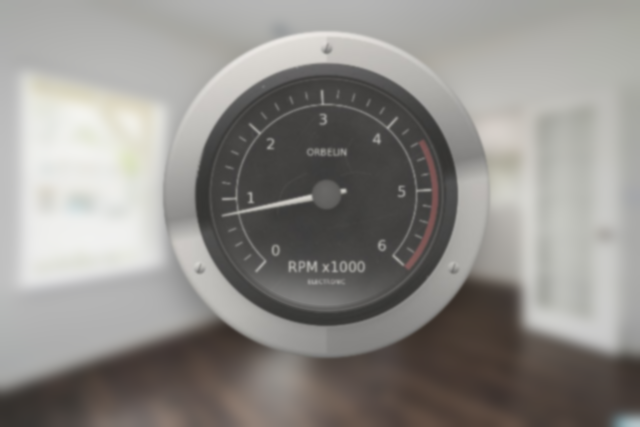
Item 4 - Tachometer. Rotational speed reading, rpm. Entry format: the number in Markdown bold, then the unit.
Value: **800** rpm
